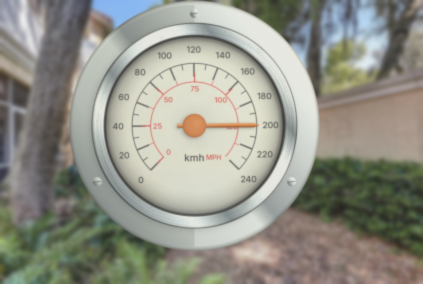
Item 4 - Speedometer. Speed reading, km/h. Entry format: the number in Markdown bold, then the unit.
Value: **200** km/h
